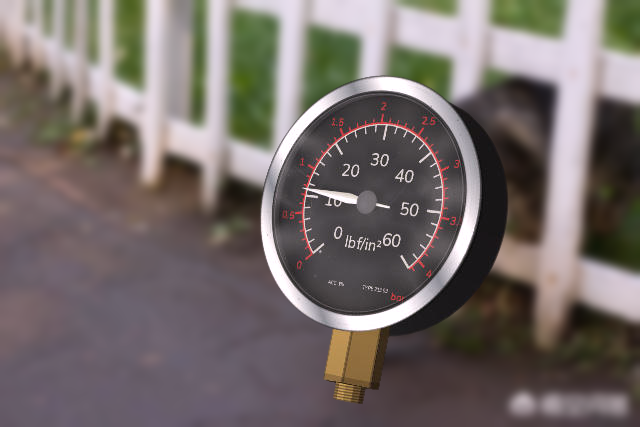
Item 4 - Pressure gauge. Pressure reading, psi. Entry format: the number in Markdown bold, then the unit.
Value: **11** psi
